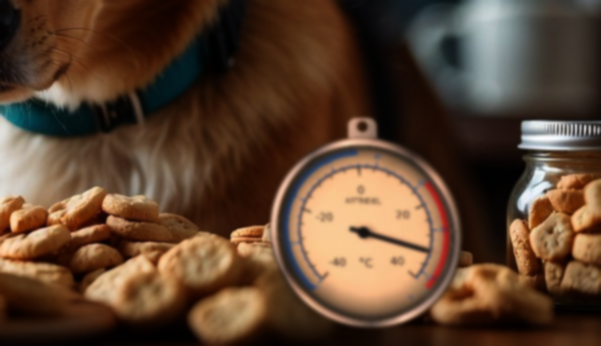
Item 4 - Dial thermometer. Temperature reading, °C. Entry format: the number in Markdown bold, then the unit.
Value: **32** °C
